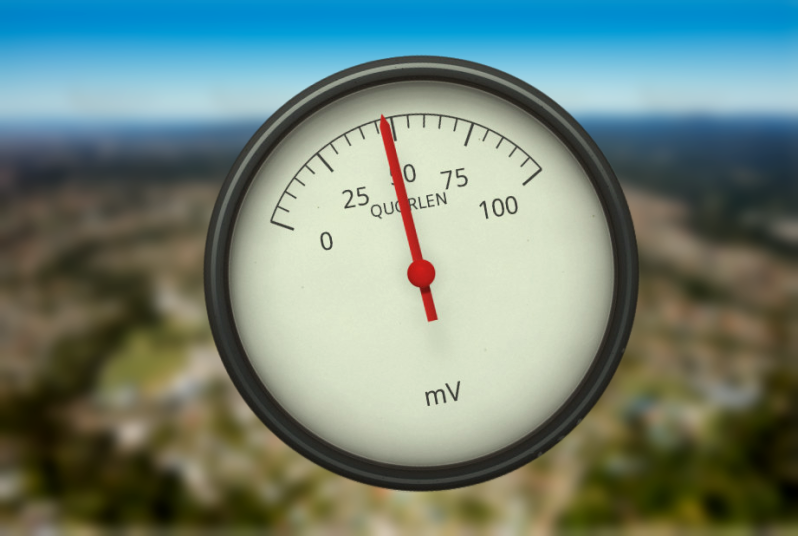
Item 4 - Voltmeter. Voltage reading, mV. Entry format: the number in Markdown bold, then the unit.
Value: **47.5** mV
